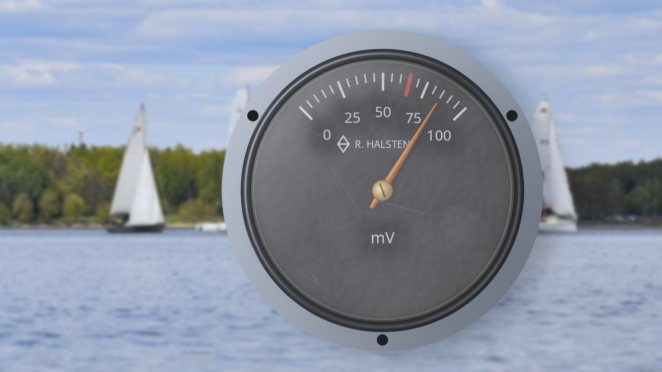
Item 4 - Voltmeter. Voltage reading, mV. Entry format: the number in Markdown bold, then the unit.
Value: **85** mV
